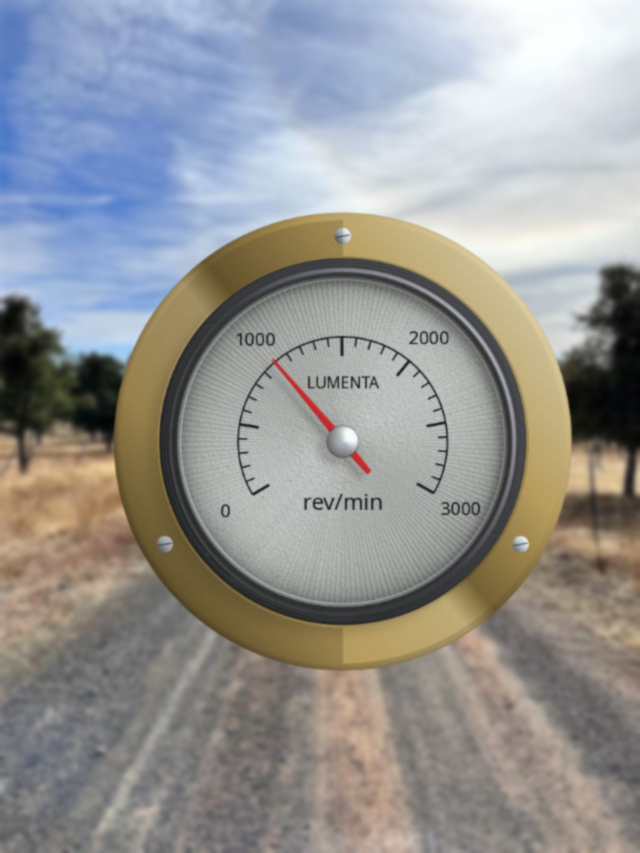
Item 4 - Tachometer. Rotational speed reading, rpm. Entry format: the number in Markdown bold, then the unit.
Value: **1000** rpm
